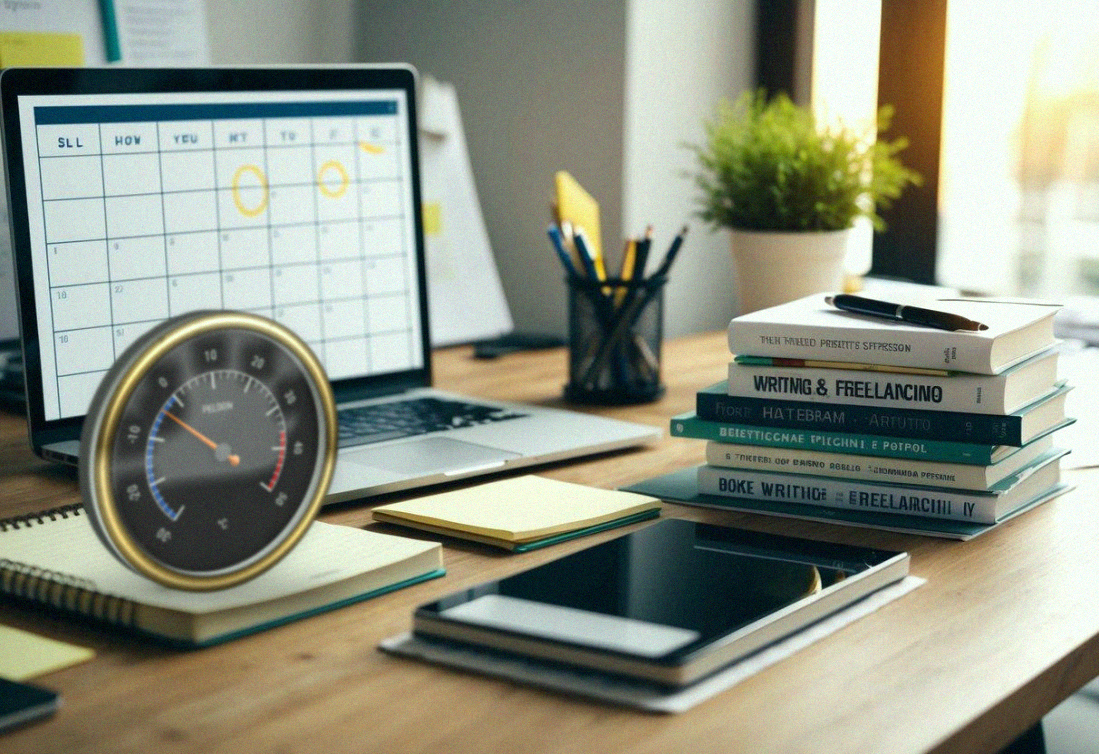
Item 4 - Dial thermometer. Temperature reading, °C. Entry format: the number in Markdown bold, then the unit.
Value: **-4** °C
